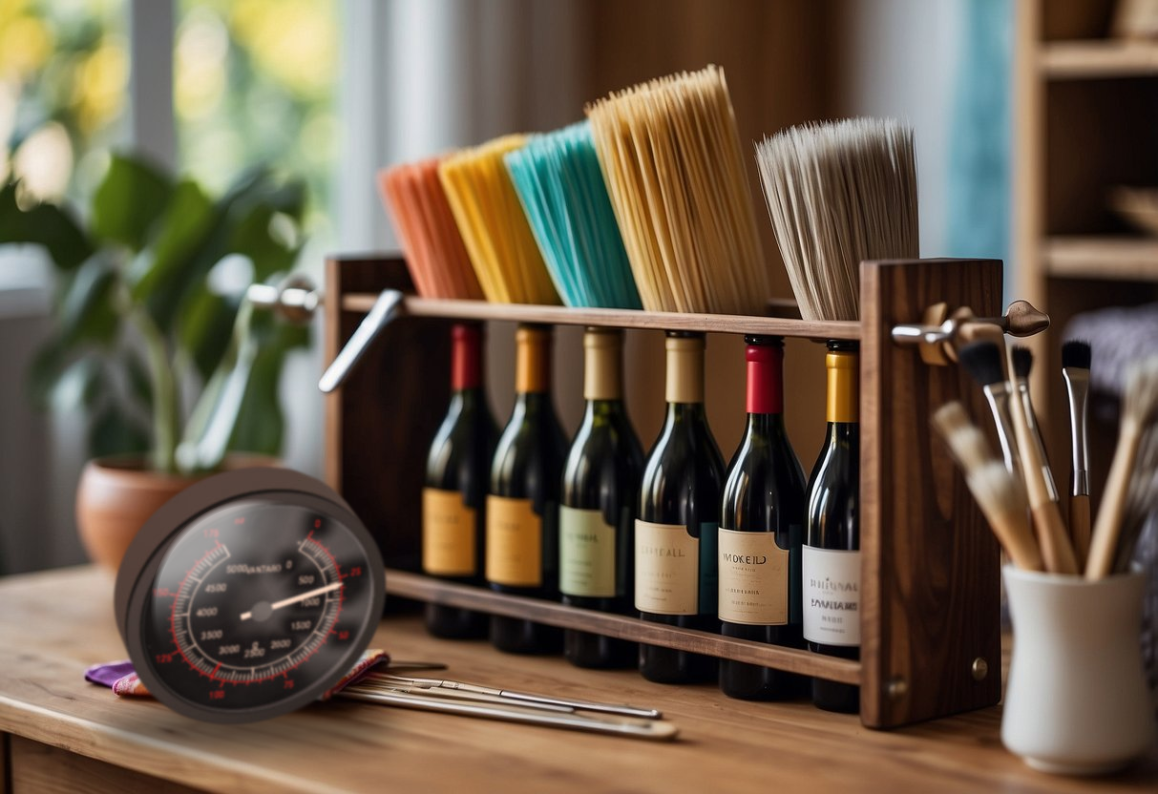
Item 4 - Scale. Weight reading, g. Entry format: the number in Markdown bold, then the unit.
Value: **750** g
